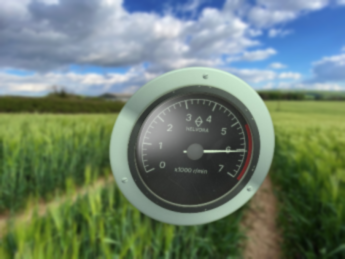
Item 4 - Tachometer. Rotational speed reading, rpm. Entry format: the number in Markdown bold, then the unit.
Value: **6000** rpm
